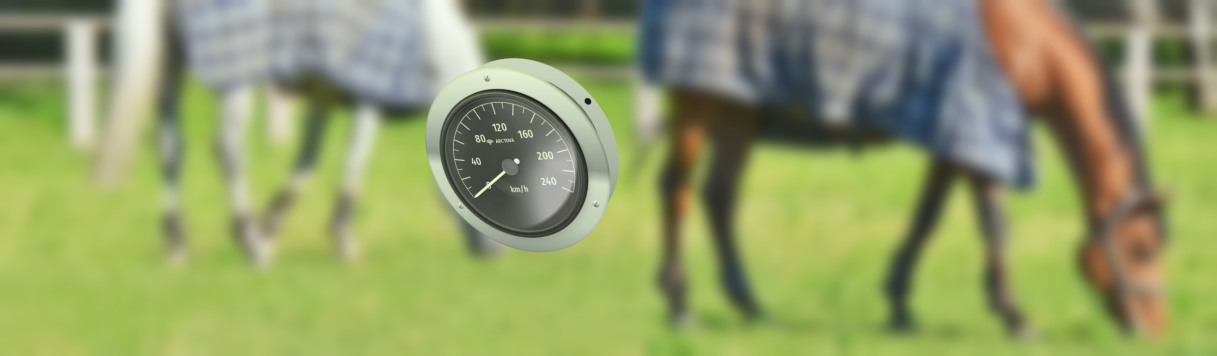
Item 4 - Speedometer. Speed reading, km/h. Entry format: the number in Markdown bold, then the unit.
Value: **0** km/h
